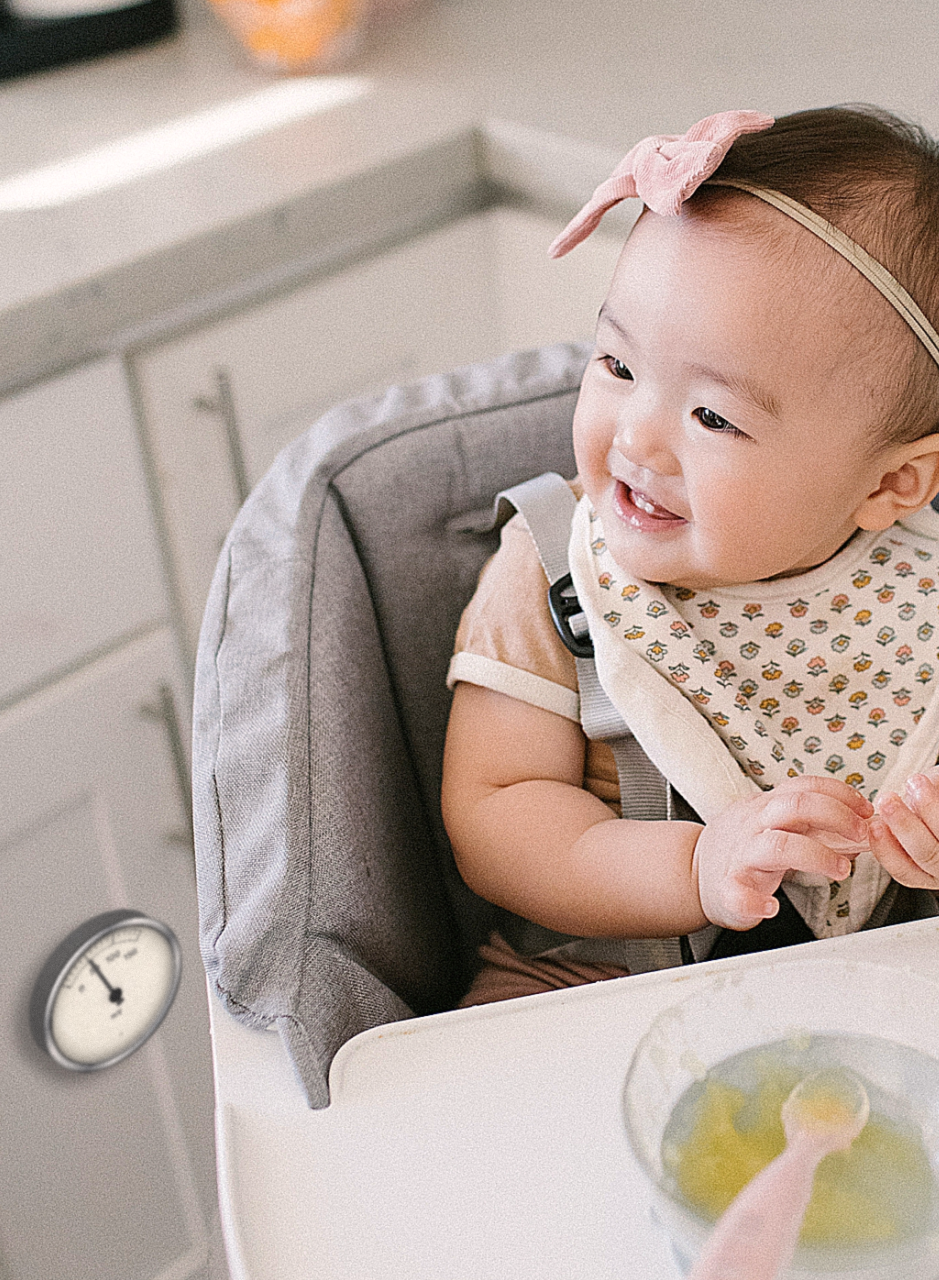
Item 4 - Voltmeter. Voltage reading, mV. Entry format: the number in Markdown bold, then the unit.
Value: **50** mV
